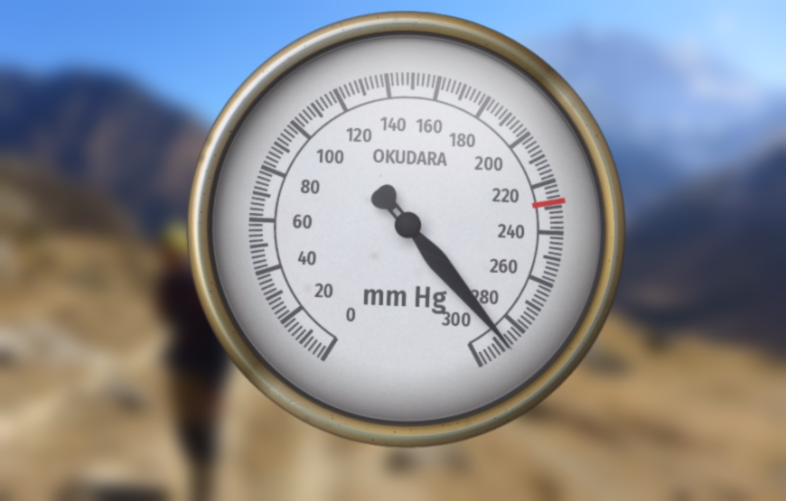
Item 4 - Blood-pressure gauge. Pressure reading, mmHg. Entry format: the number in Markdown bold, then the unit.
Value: **288** mmHg
